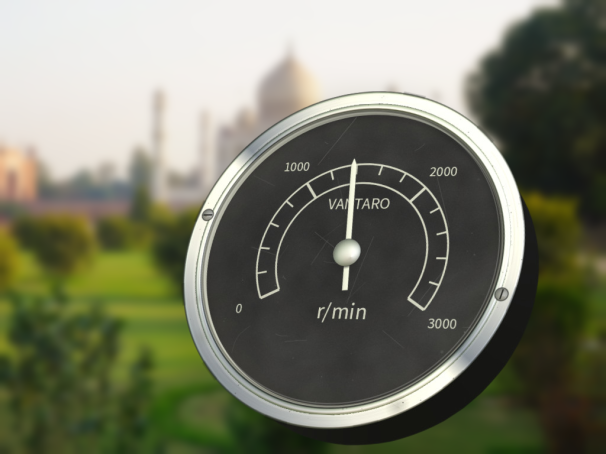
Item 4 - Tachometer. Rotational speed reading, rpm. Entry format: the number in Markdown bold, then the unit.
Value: **1400** rpm
